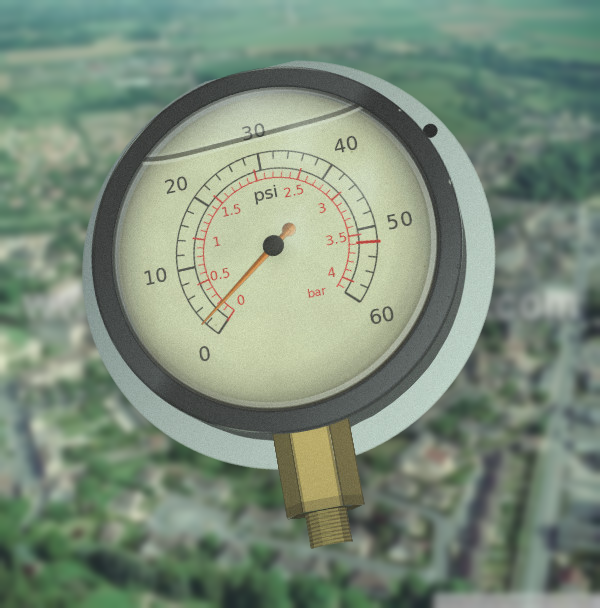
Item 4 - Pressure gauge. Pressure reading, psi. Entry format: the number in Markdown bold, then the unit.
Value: **2** psi
